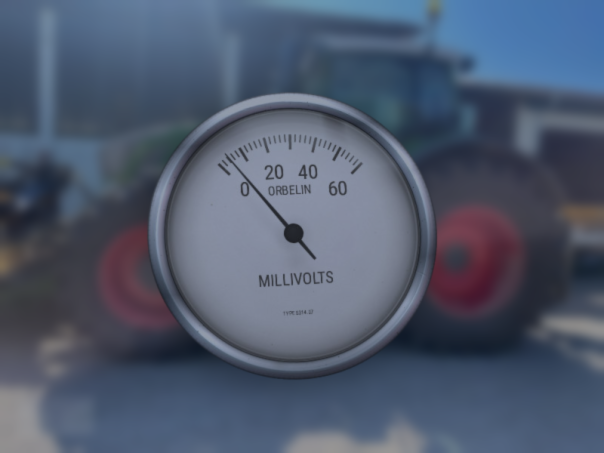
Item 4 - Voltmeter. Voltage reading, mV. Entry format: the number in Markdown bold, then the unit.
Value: **4** mV
